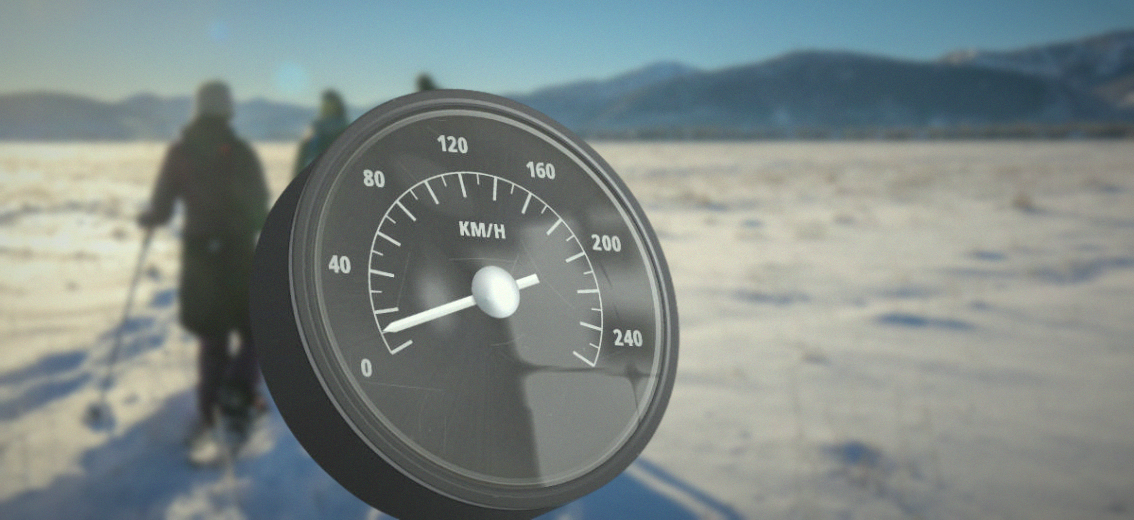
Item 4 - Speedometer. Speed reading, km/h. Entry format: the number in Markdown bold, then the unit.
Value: **10** km/h
